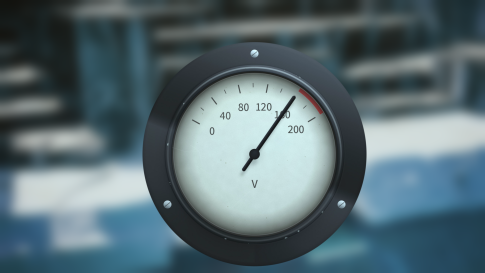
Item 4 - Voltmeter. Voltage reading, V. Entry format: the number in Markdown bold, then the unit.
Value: **160** V
